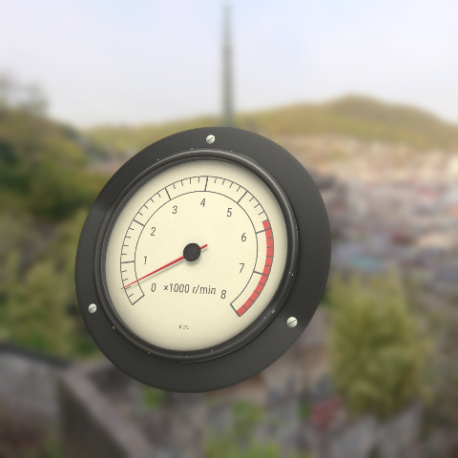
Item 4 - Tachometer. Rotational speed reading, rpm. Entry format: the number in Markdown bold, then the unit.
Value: **400** rpm
